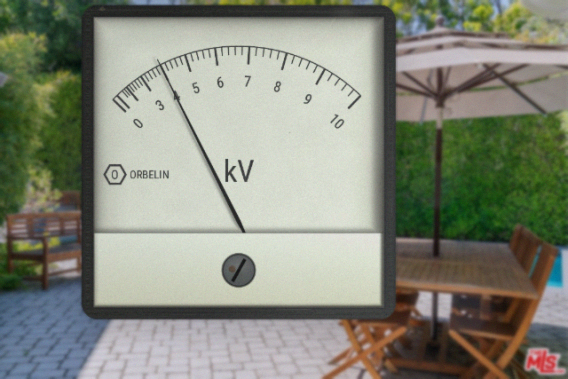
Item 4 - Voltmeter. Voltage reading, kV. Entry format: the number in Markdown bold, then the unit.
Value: **4** kV
